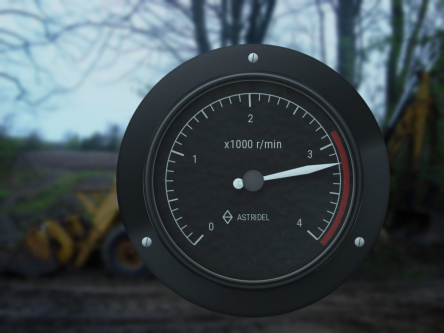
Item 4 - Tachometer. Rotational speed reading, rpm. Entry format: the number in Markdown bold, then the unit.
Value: **3200** rpm
